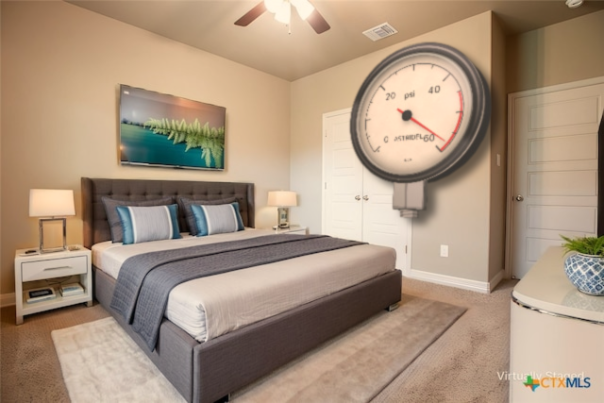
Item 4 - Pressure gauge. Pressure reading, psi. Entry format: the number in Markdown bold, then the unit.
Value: **57.5** psi
